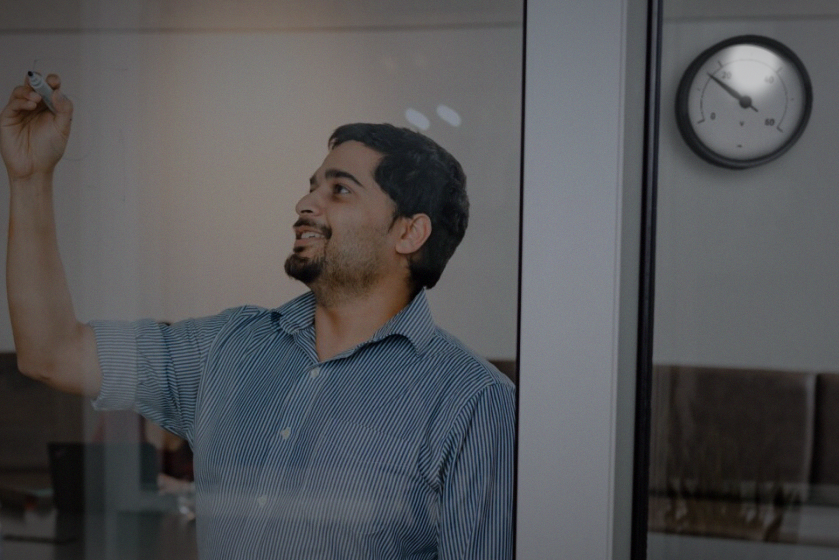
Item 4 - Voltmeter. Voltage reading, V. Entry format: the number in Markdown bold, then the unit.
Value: **15** V
